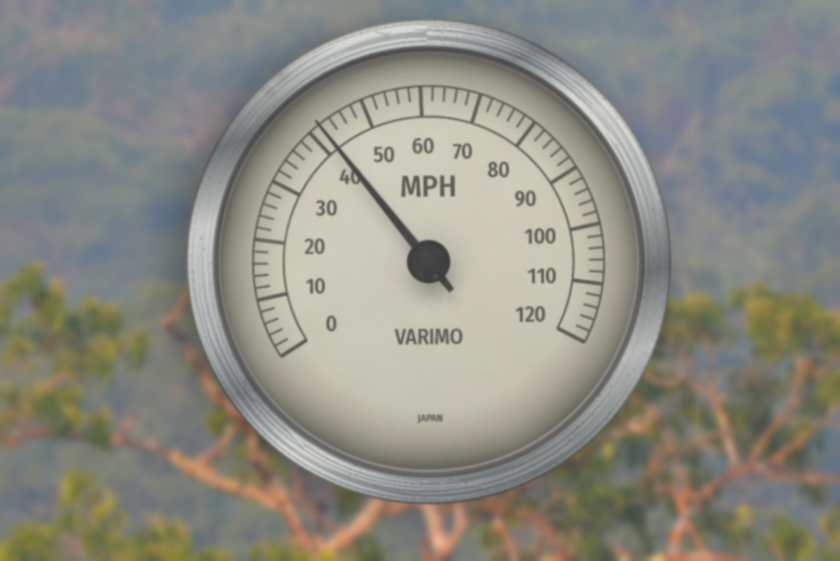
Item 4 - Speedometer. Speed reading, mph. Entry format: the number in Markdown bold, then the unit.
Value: **42** mph
